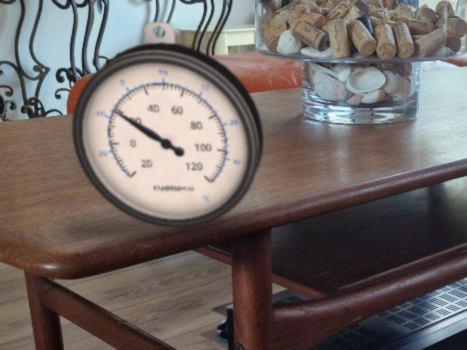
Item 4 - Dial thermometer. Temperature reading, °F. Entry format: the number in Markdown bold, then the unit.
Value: **20** °F
